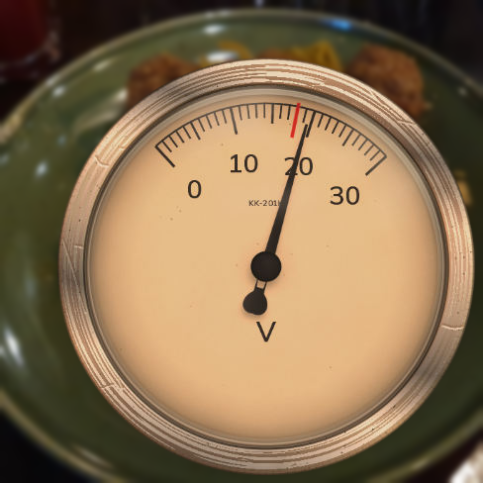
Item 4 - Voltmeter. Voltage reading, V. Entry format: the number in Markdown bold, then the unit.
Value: **19.5** V
